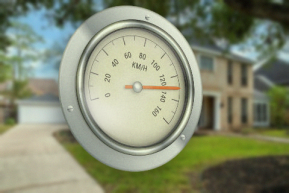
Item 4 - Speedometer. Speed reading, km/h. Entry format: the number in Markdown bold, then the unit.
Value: **130** km/h
